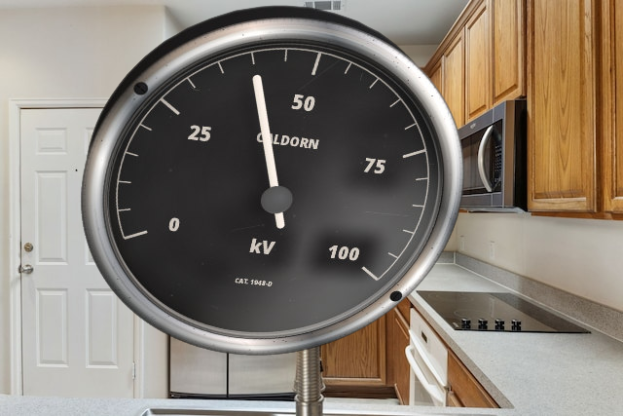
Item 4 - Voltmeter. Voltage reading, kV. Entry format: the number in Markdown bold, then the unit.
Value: **40** kV
